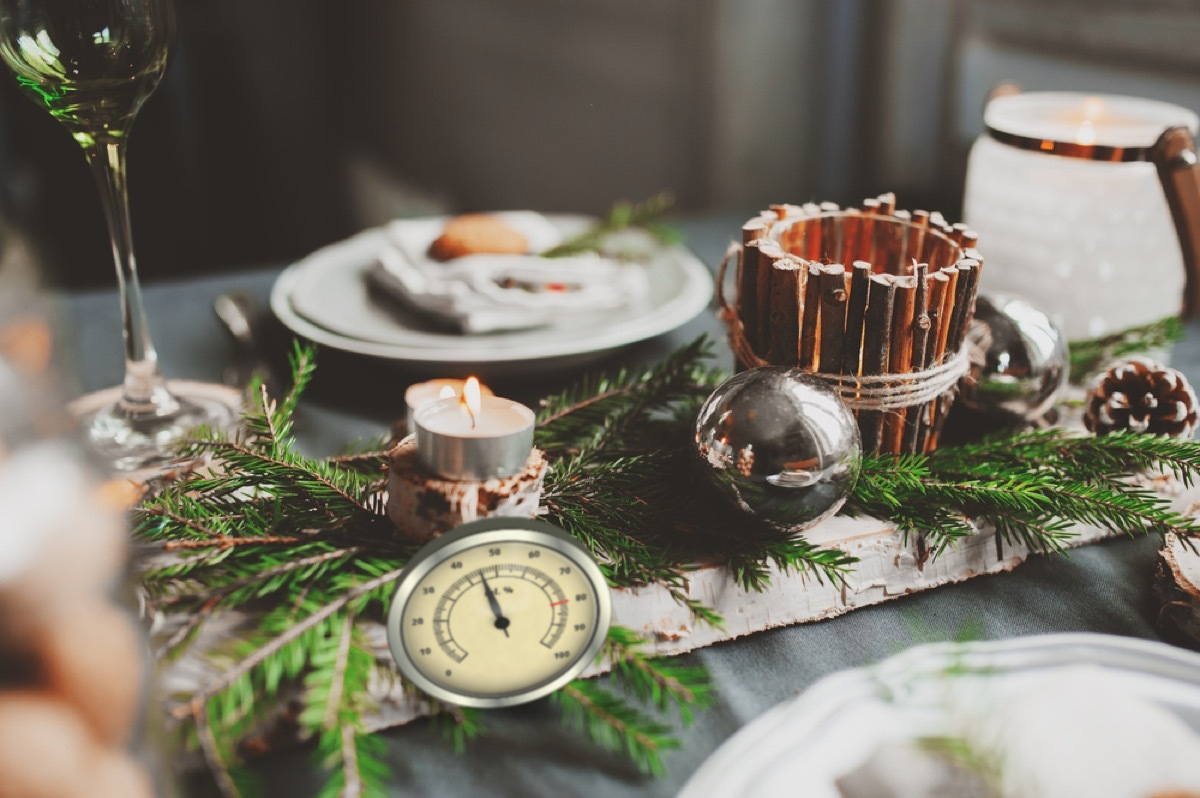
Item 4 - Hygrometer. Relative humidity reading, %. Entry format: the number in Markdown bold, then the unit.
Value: **45** %
